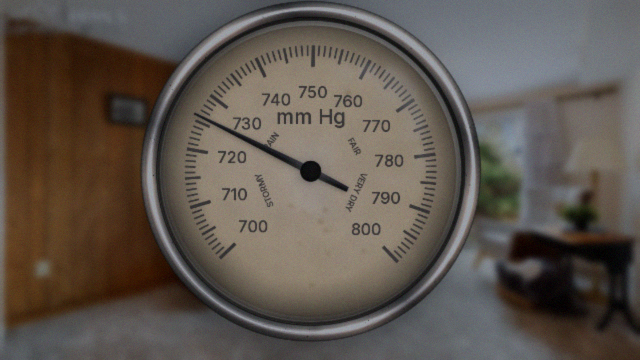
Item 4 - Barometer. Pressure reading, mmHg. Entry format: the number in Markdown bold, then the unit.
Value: **726** mmHg
